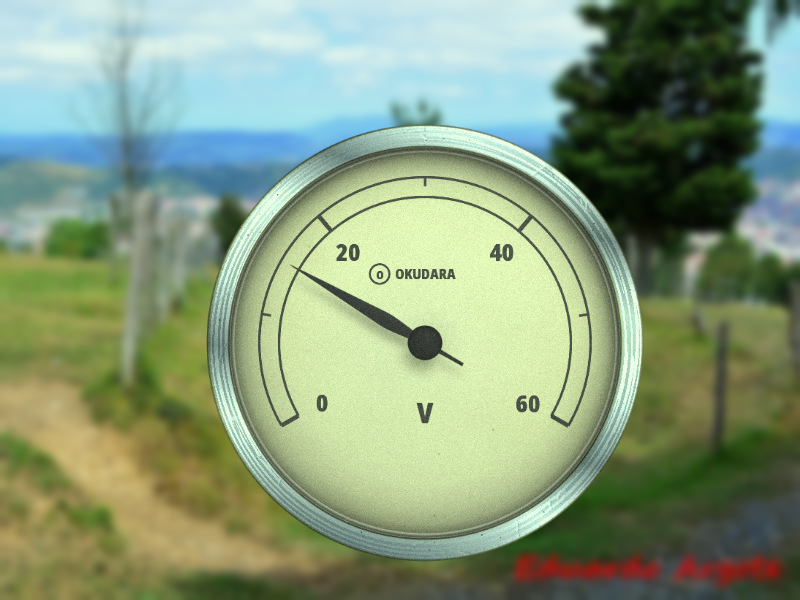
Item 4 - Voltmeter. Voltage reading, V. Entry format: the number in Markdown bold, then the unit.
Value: **15** V
